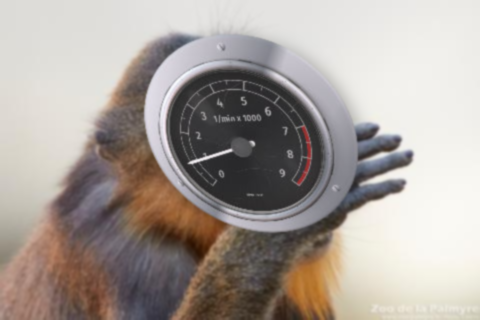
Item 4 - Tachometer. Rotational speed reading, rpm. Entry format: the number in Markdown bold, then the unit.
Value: **1000** rpm
